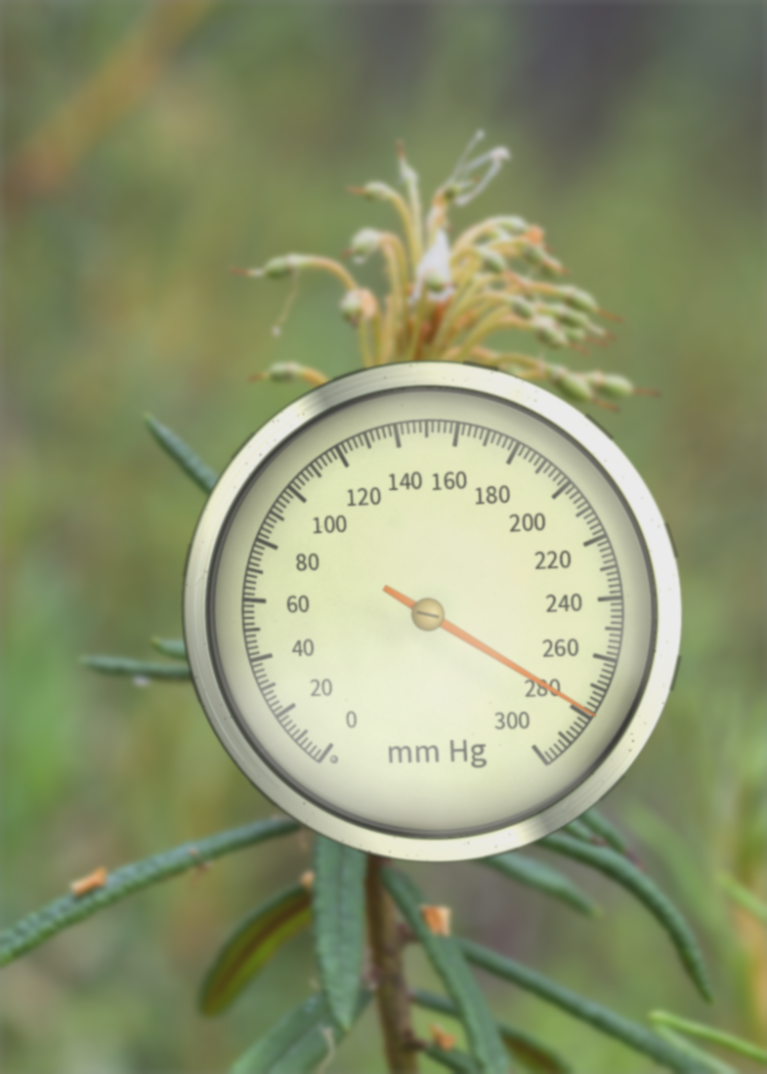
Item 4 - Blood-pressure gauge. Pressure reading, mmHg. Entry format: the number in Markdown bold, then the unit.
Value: **278** mmHg
